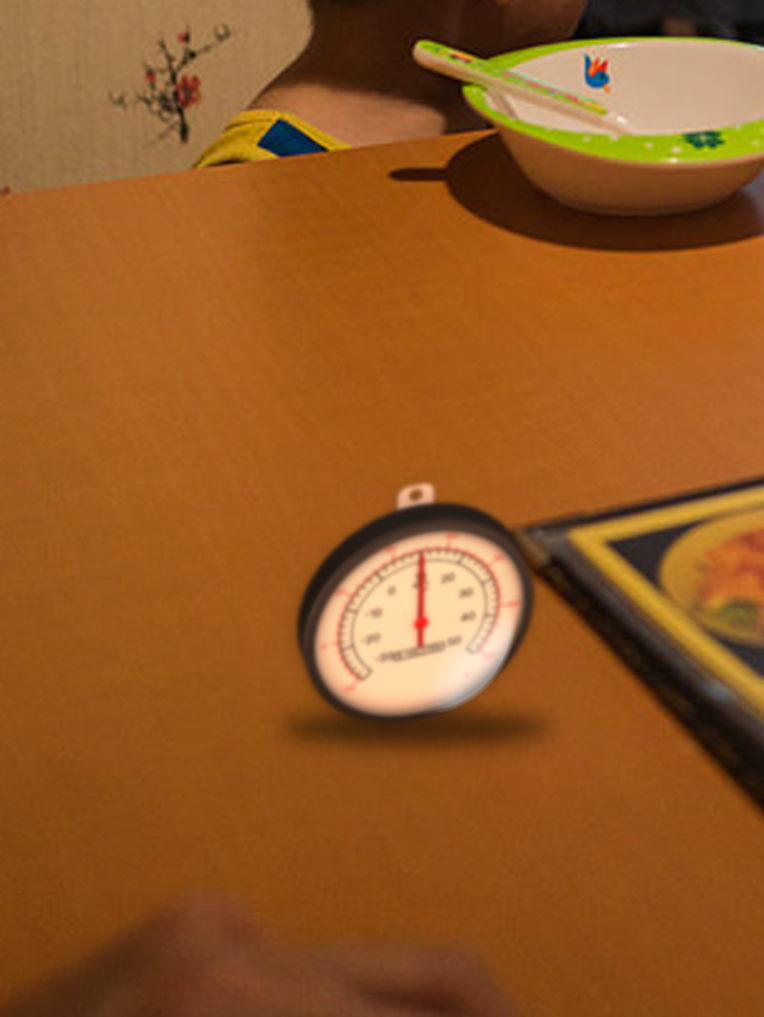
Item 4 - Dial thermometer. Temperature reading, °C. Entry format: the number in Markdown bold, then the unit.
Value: **10** °C
